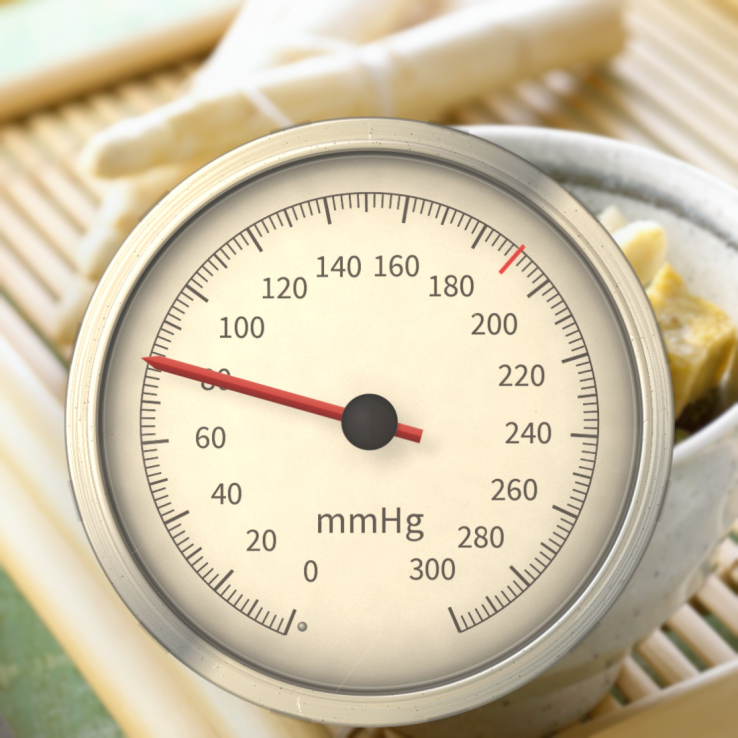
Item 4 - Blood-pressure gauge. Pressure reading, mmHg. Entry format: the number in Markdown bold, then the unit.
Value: **80** mmHg
